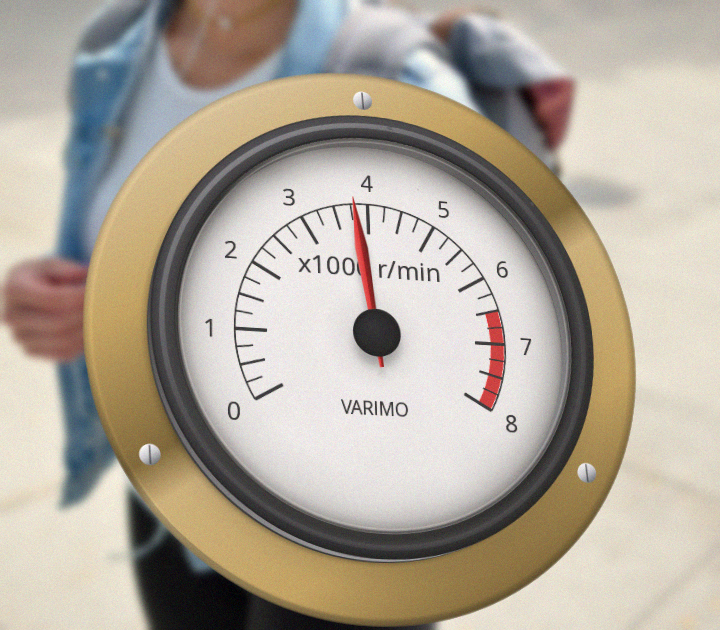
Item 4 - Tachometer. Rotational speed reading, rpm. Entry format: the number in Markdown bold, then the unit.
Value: **3750** rpm
